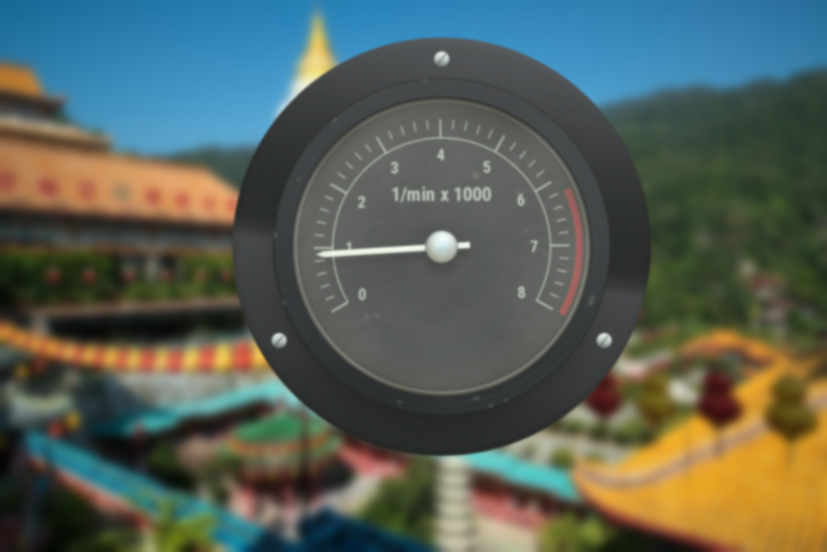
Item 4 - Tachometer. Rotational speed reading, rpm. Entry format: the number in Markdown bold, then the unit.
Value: **900** rpm
